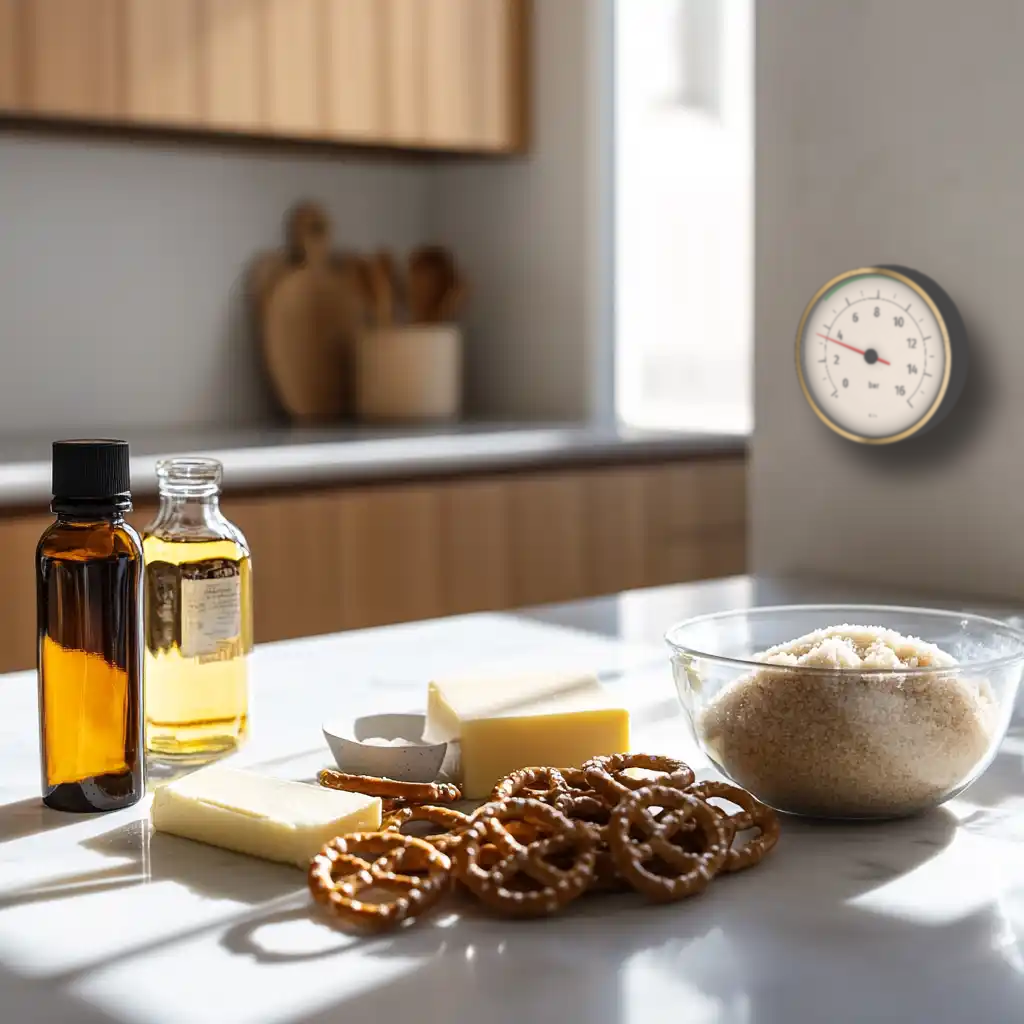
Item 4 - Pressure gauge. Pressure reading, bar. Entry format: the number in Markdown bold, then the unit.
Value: **3.5** bar
